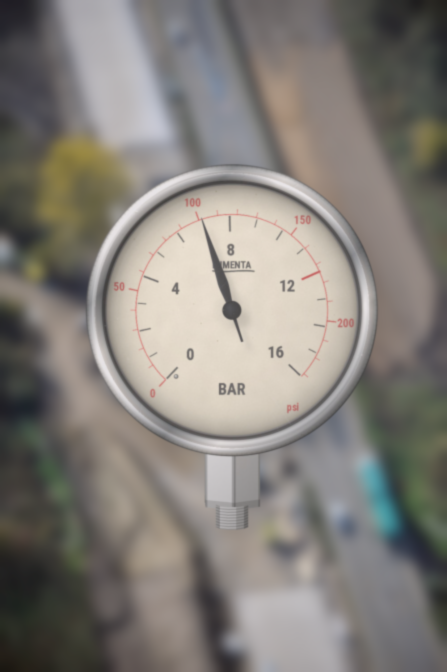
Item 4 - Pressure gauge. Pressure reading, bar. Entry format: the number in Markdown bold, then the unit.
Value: **7** bar
